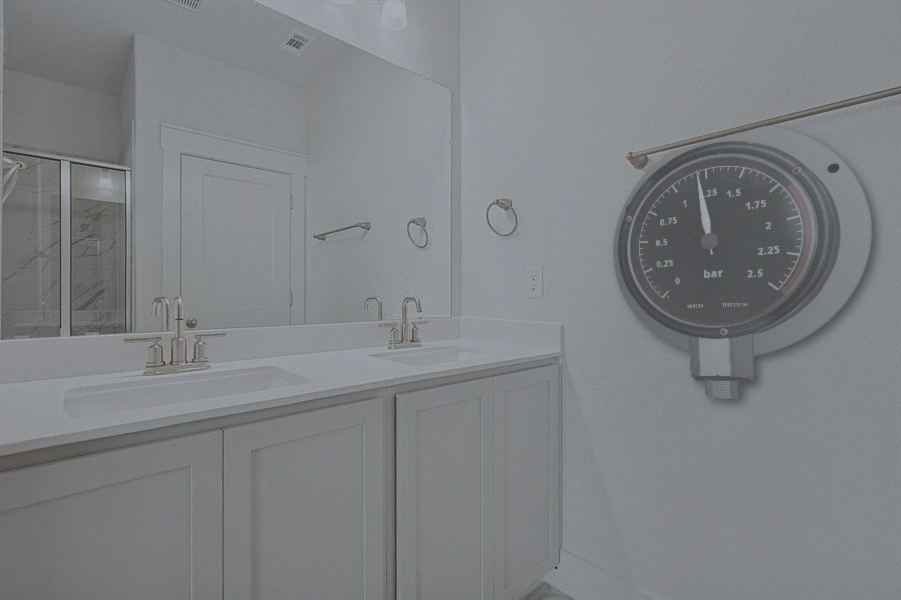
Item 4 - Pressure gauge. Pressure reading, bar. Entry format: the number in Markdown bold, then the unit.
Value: **1.2** bar
